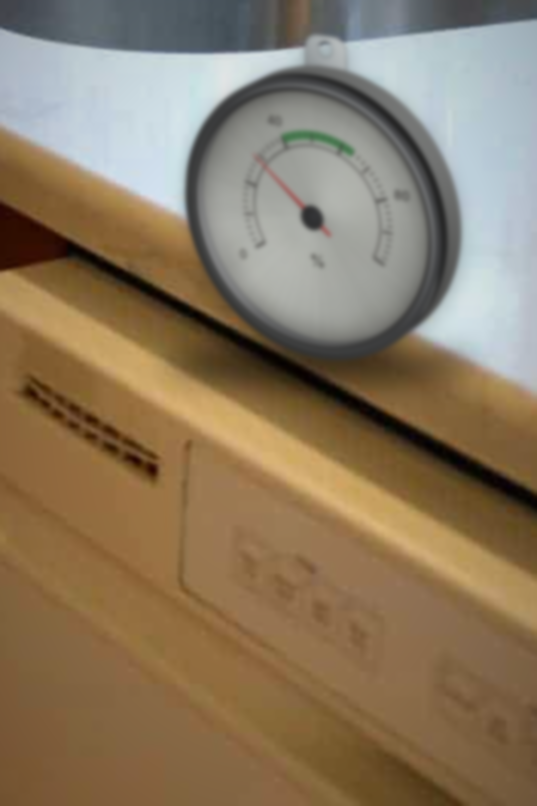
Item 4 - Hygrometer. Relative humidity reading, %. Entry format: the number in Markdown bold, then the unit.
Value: **30** %
